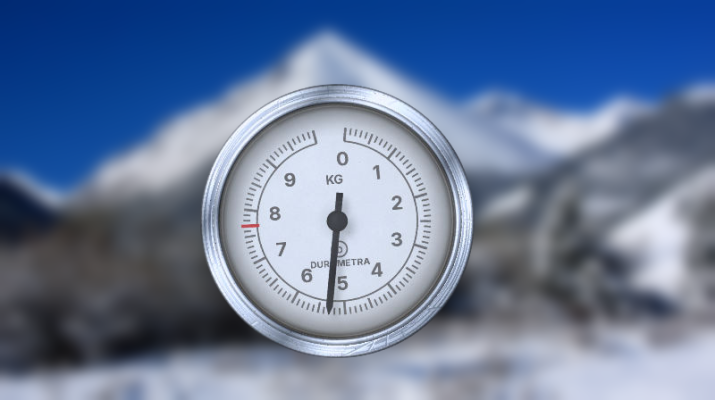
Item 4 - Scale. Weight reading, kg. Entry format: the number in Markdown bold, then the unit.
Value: **5.3** kg
